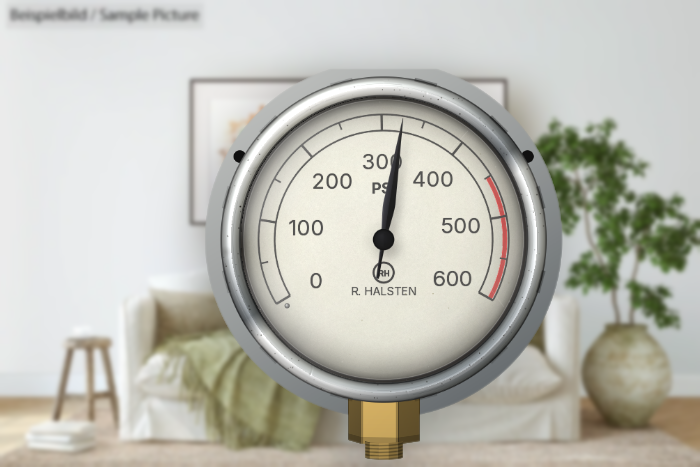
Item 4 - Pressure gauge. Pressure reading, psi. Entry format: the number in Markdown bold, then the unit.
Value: **325** psi
